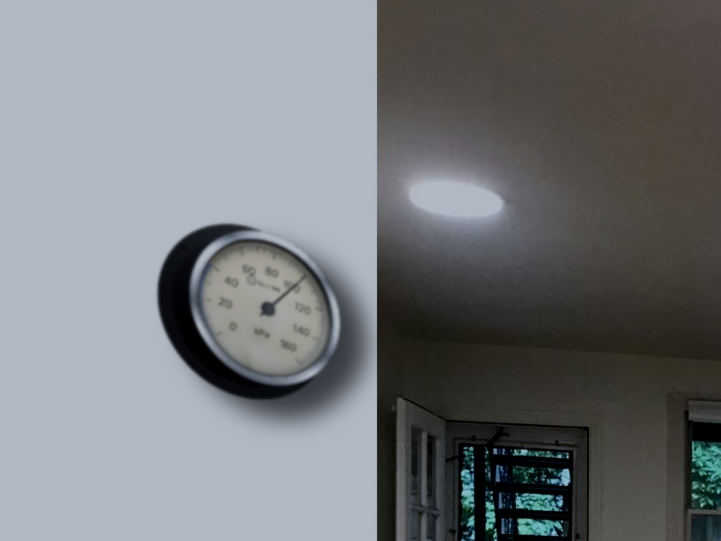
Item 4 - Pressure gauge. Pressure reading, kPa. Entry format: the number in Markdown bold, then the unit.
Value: **100** kPa
